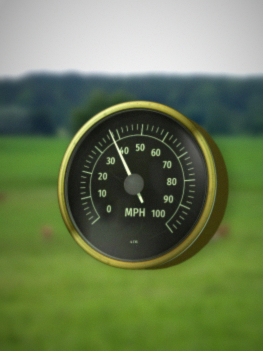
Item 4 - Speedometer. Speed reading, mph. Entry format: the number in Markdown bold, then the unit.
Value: **38** mph
